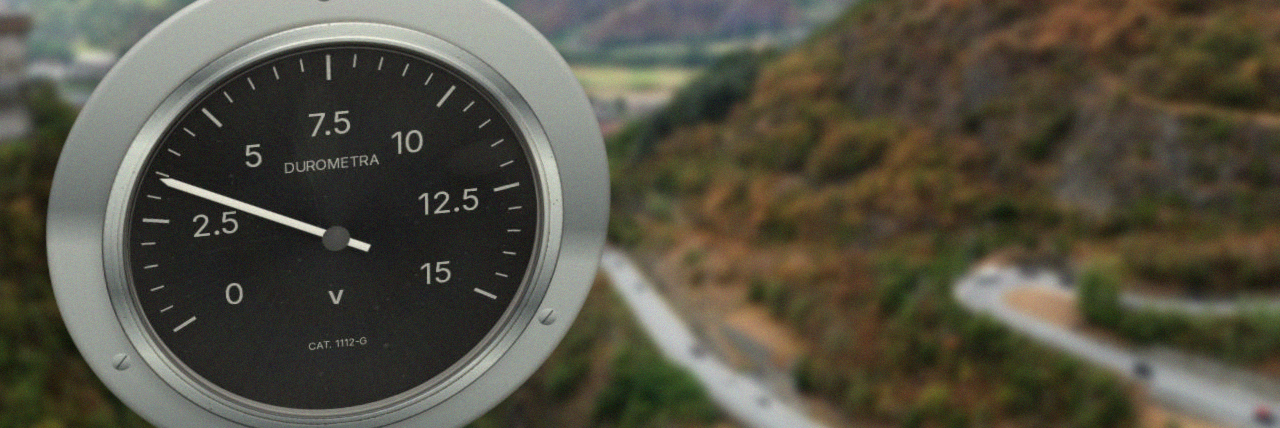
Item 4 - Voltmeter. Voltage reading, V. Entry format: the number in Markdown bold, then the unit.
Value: **3.5** V
